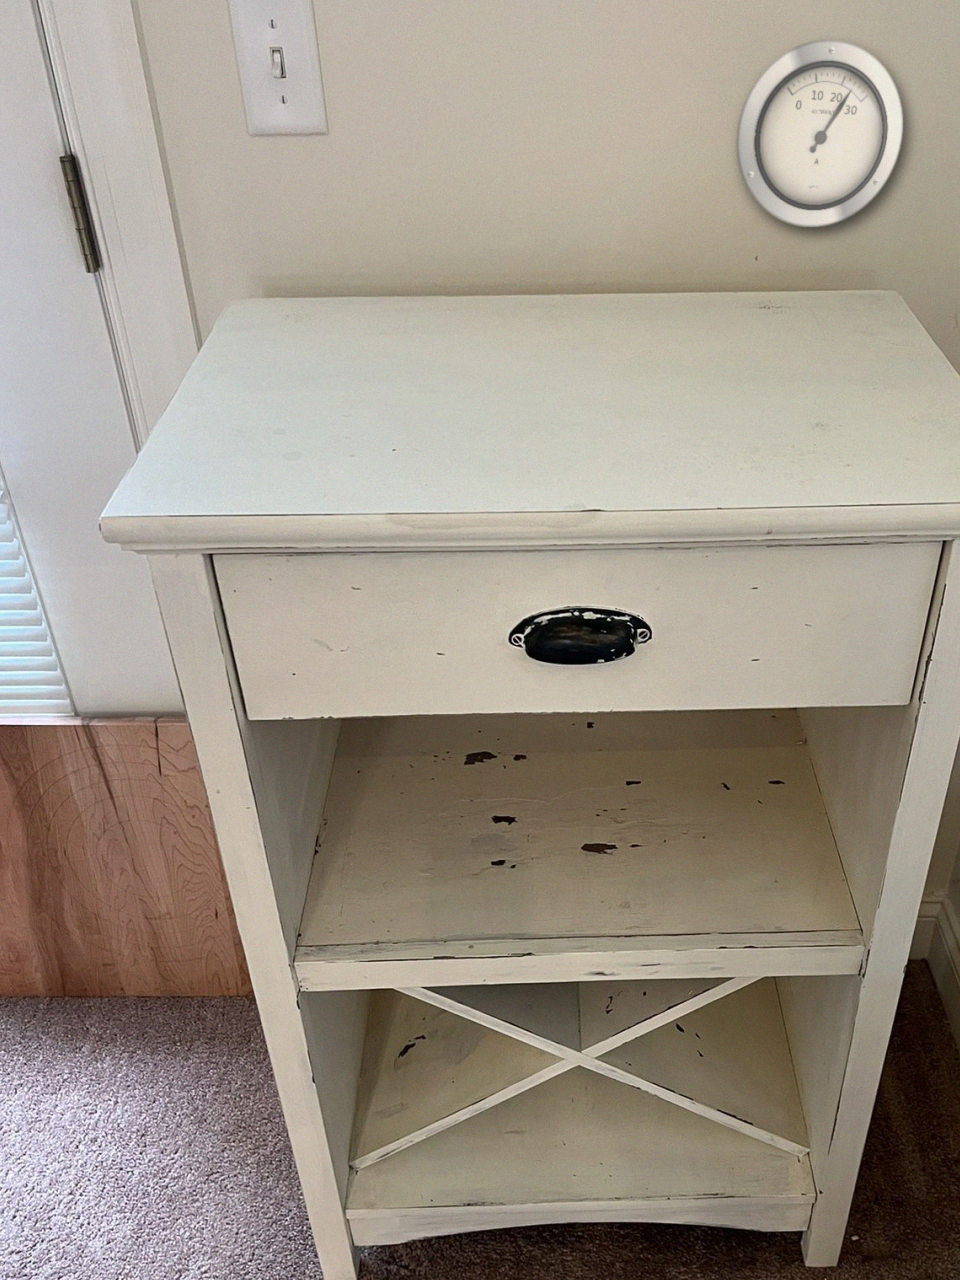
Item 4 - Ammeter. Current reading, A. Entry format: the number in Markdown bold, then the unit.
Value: **24** A
